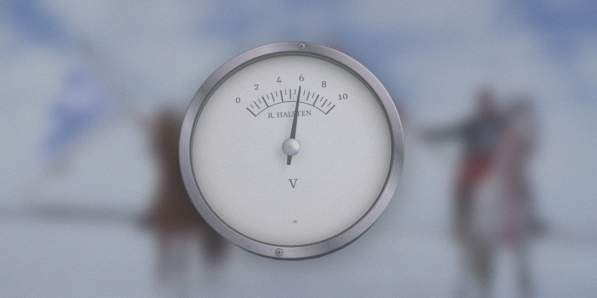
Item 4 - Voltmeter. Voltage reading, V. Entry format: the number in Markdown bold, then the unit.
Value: **6** V
